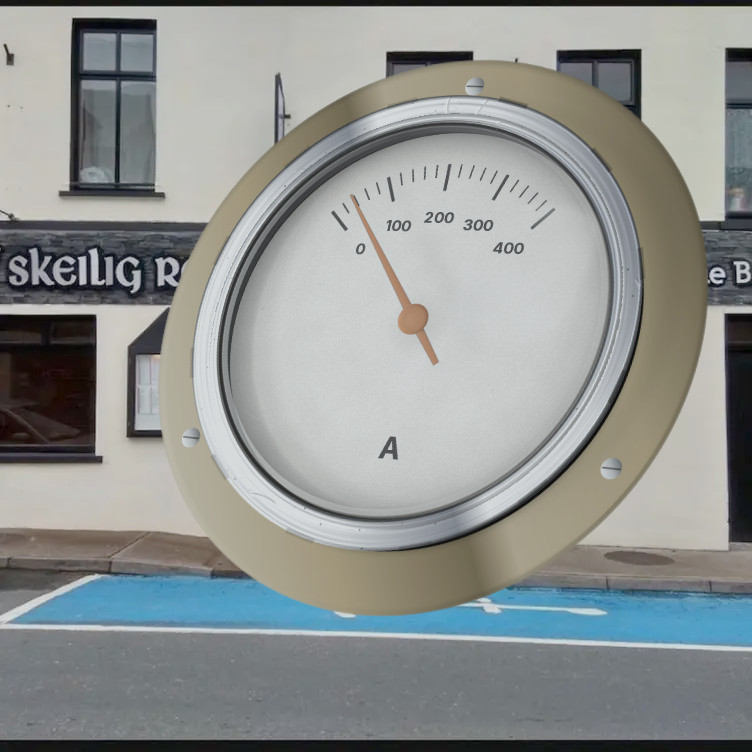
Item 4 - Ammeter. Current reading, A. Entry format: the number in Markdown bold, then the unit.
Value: **40** A
